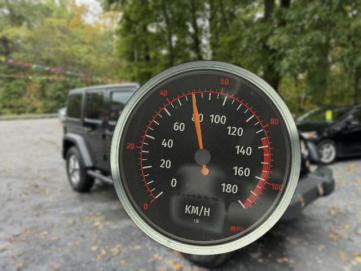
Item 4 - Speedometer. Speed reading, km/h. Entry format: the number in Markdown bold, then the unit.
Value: **80** km/h
